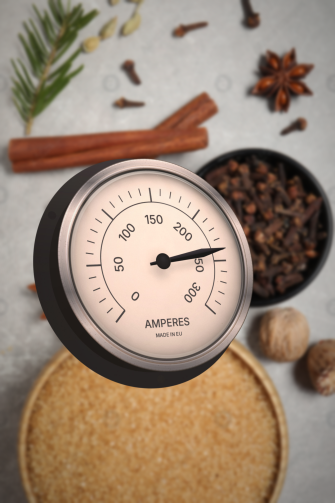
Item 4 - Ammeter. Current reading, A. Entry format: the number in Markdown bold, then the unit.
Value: **240** A
